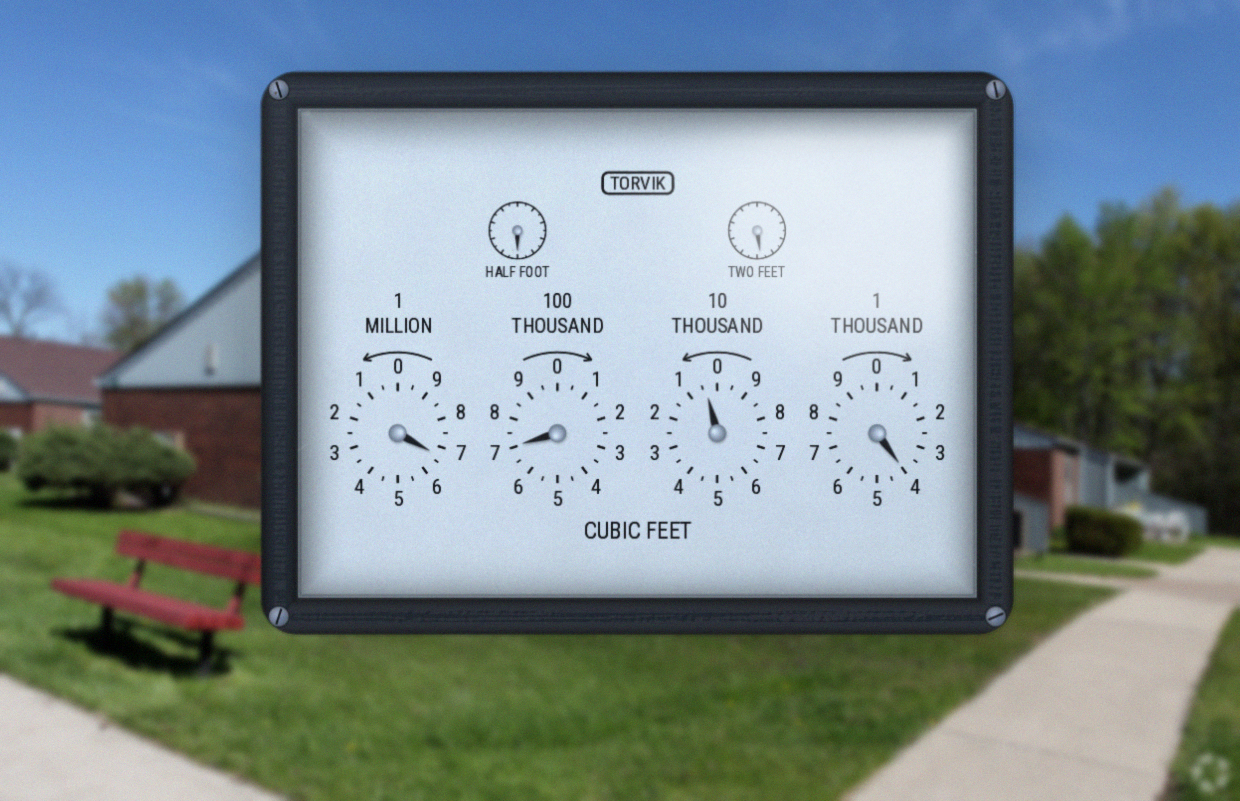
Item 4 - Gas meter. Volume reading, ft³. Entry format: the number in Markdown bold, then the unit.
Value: **670400** ft³
